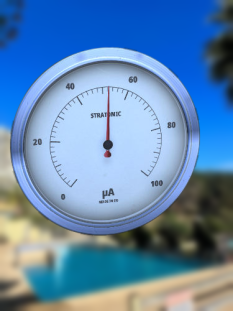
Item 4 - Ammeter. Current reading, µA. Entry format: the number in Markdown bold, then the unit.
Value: **52** µA
